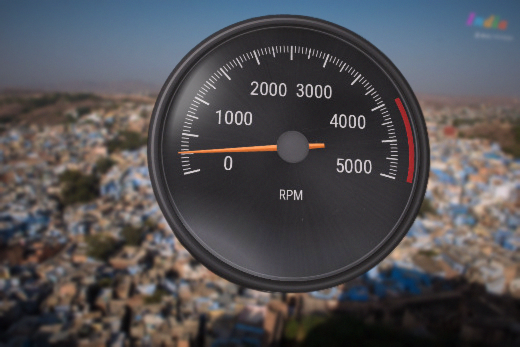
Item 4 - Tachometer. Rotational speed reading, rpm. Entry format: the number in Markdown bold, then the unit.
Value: **250** rpm
